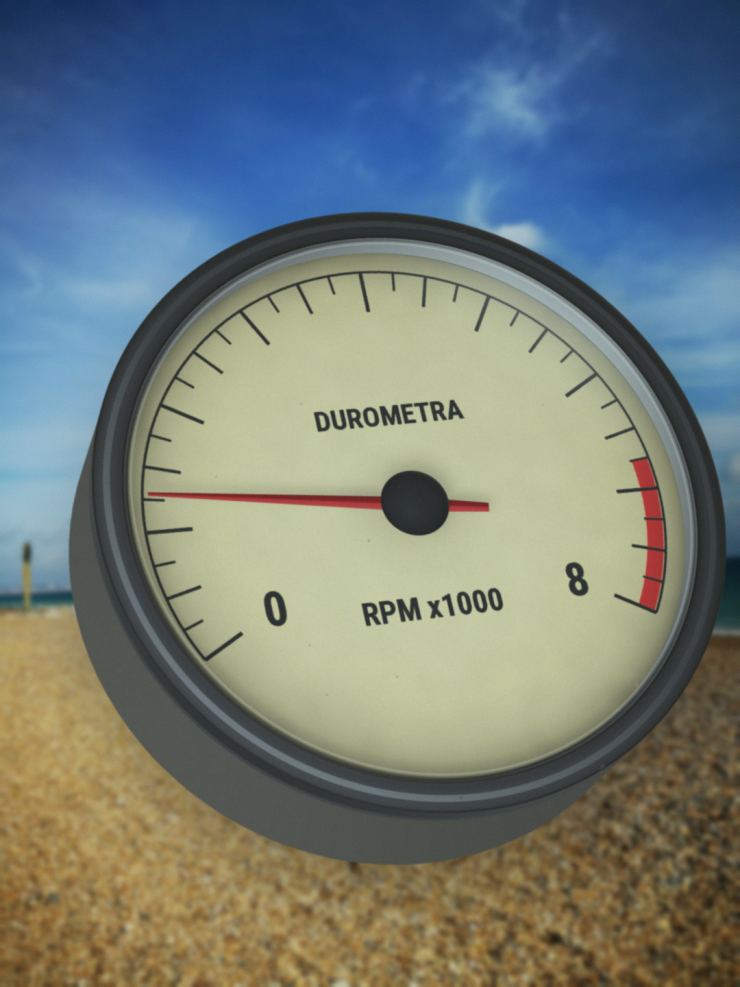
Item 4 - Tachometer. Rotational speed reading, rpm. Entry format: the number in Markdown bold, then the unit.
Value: **1250** rpm
